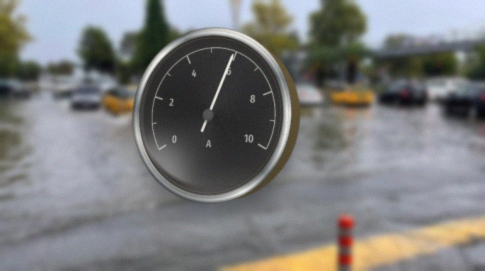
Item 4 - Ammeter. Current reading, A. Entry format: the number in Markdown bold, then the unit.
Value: **6** A
